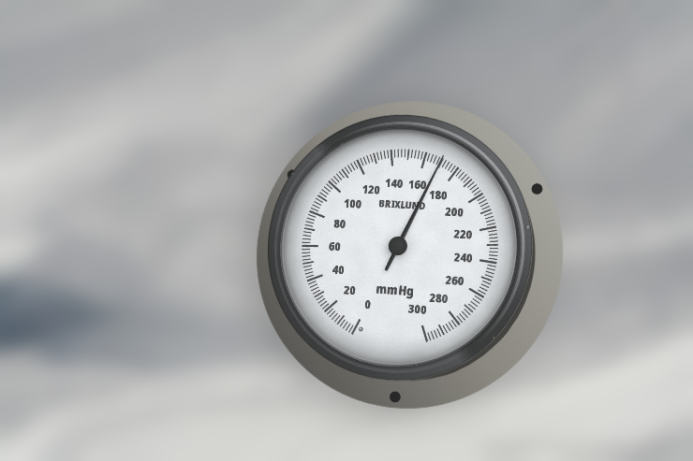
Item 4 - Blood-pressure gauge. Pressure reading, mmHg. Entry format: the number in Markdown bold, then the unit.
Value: **170** mmHg
